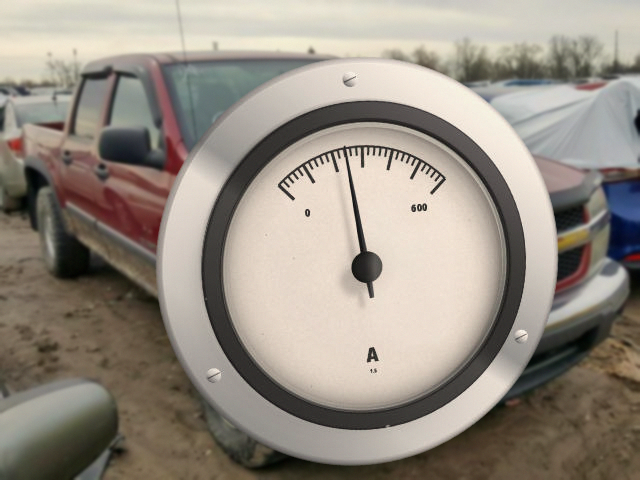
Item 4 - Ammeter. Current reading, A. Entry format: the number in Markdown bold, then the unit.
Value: **240** A
